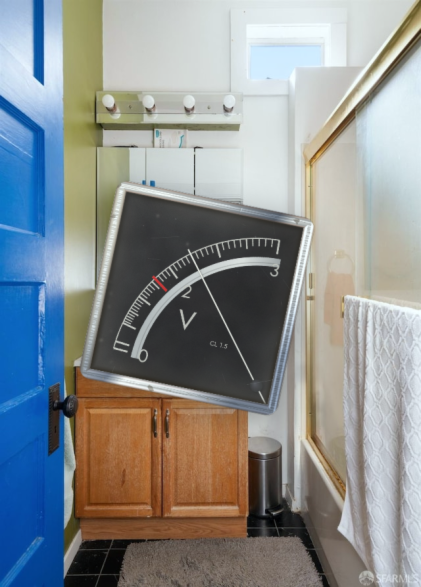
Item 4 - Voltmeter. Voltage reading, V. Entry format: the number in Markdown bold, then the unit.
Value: **2.25** V
